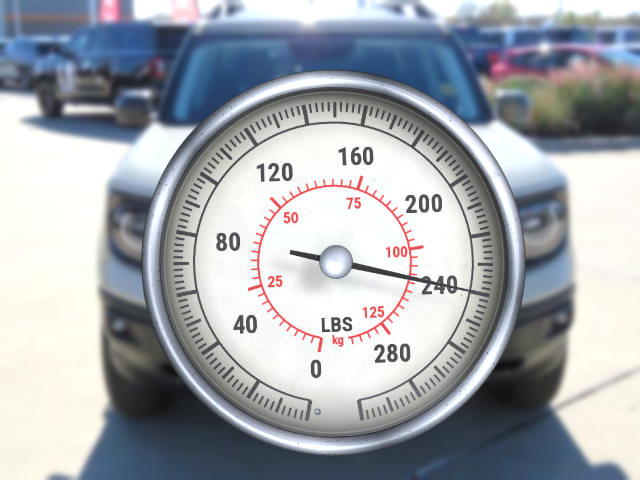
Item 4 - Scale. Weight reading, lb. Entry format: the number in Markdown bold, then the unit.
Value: **240** lb
